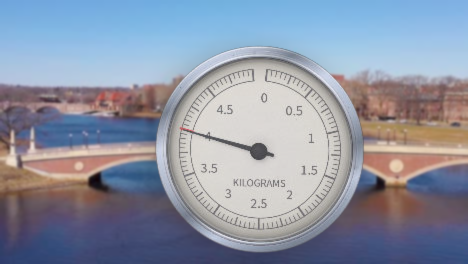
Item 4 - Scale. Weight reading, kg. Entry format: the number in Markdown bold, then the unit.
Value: **4** kg
